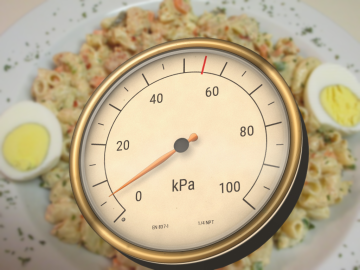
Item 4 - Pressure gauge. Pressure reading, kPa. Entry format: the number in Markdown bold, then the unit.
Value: **5** kPa
